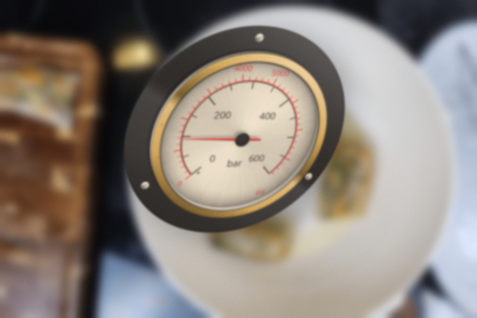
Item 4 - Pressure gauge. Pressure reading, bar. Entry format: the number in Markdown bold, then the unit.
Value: **100** bar
